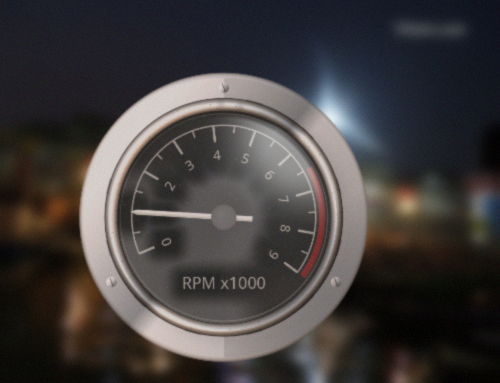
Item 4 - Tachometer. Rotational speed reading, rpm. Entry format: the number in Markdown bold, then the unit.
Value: **1000** rpm
